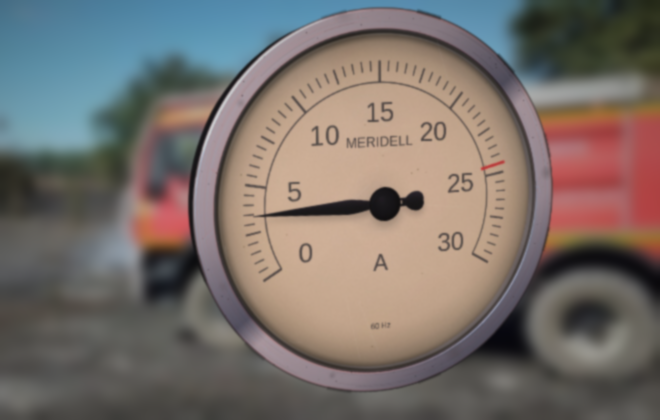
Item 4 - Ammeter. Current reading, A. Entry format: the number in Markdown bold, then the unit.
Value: **3.5** A
